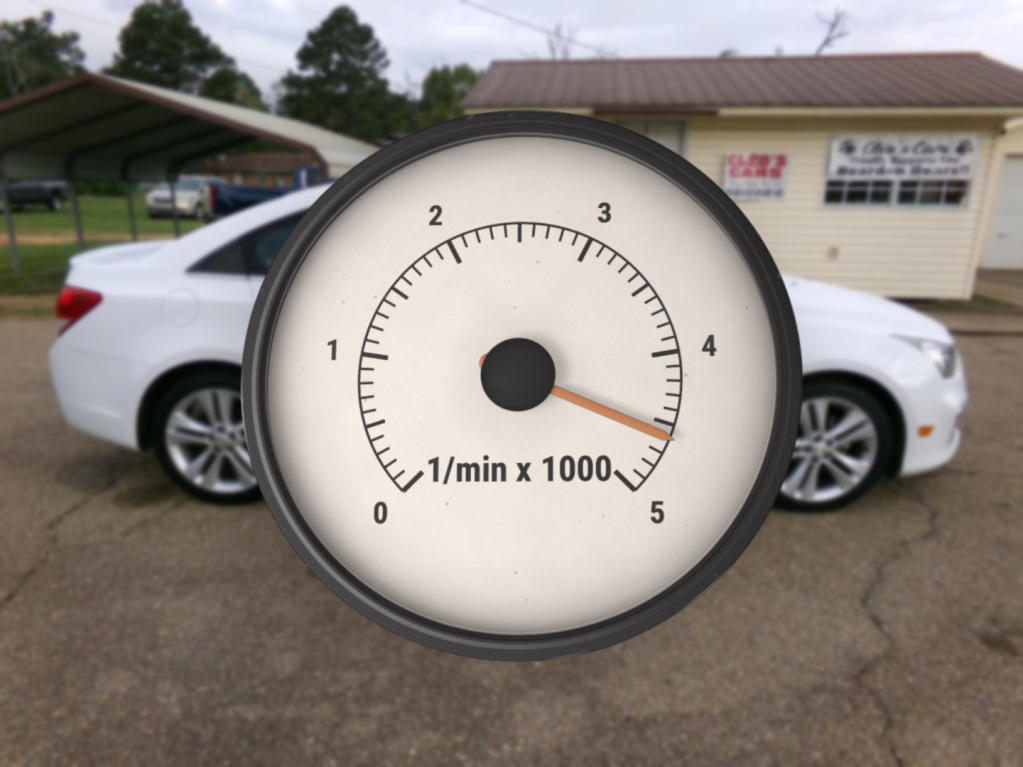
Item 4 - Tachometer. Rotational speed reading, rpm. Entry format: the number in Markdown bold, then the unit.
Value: **4600** rpm
